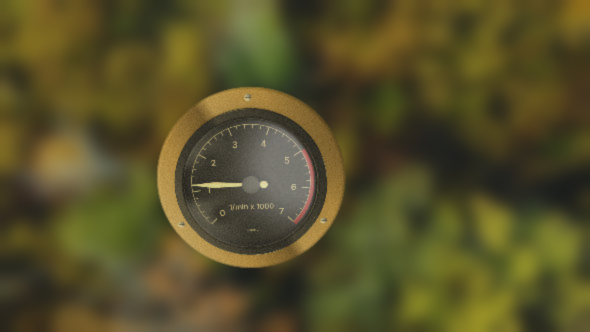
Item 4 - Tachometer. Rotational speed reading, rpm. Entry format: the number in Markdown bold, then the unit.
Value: **1200** rpm
